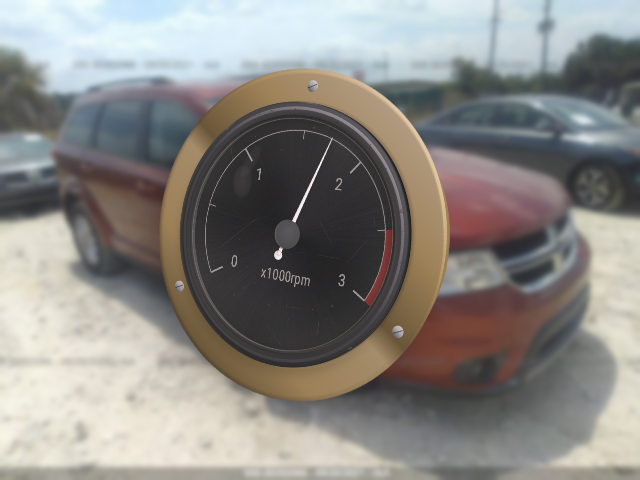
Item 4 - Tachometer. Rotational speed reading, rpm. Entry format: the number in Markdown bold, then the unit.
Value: **1750** rpm
